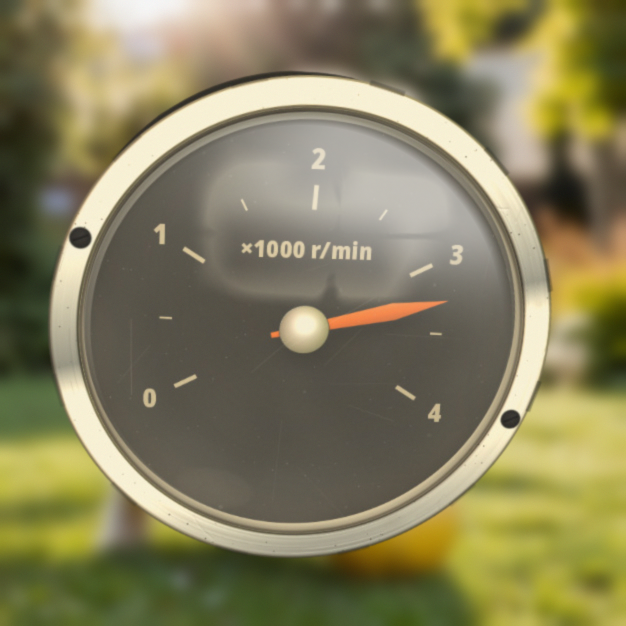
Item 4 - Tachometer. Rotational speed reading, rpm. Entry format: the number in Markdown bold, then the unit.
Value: **3250** rpm
